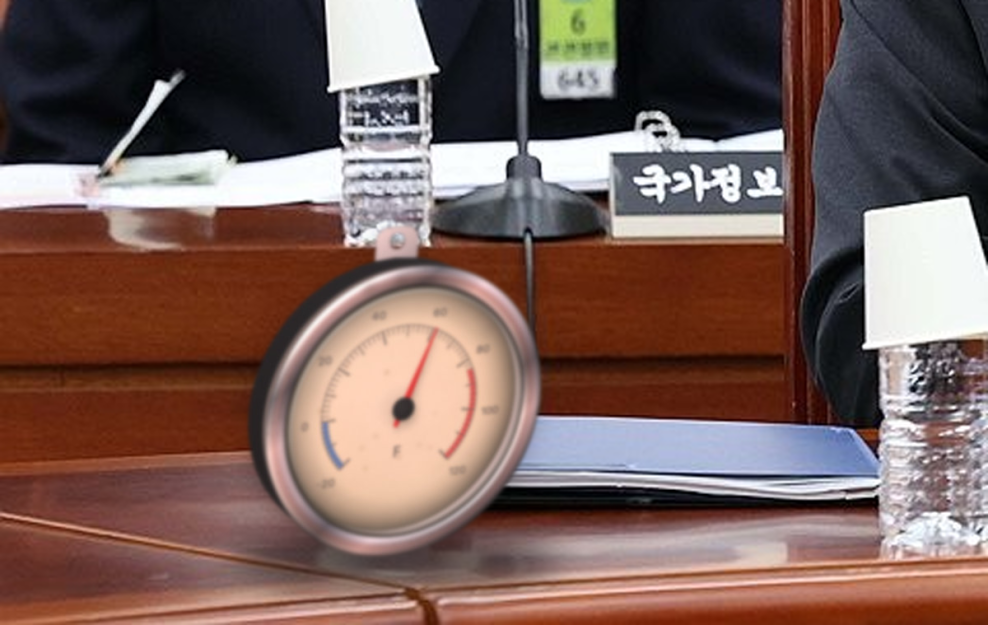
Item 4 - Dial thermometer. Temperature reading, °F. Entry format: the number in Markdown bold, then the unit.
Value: **60** °F
